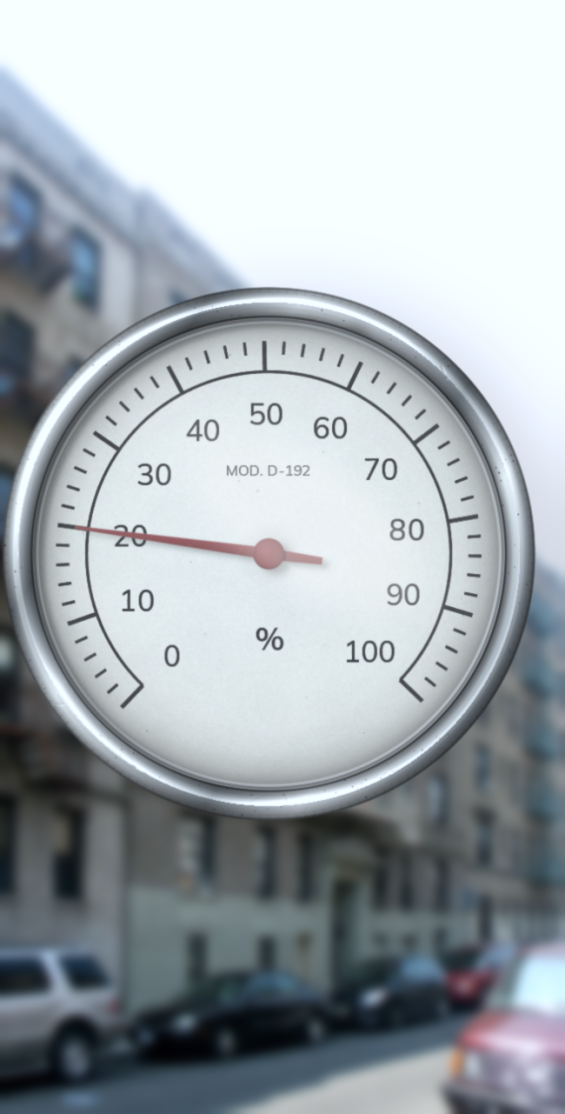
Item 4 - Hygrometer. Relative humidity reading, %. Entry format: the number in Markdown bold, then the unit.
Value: **20** %
